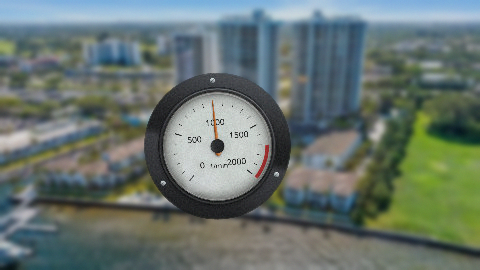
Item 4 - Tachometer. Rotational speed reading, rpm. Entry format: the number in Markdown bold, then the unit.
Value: **1000** rpm
